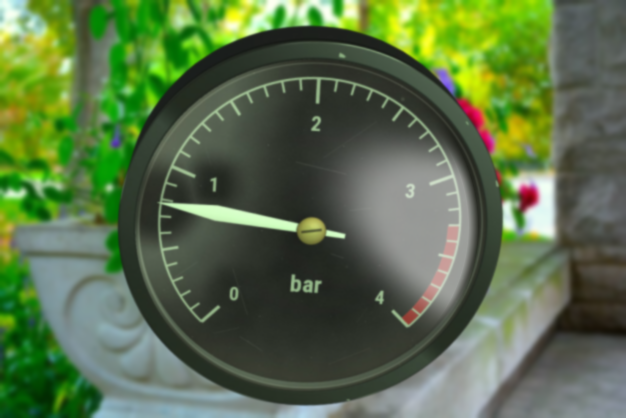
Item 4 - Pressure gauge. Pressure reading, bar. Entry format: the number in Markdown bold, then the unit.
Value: **0.8** bar
